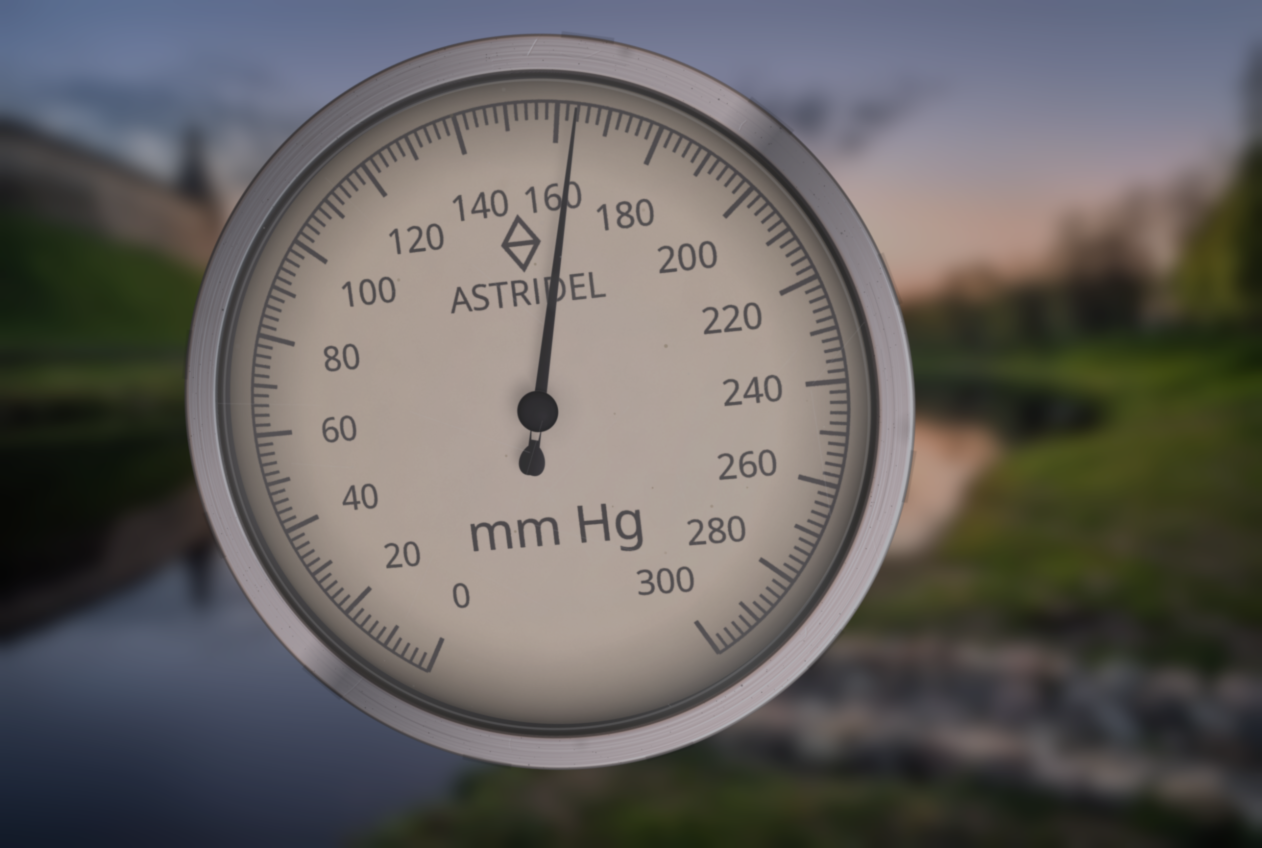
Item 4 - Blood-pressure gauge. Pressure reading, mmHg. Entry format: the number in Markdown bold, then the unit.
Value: **164** mmHg
